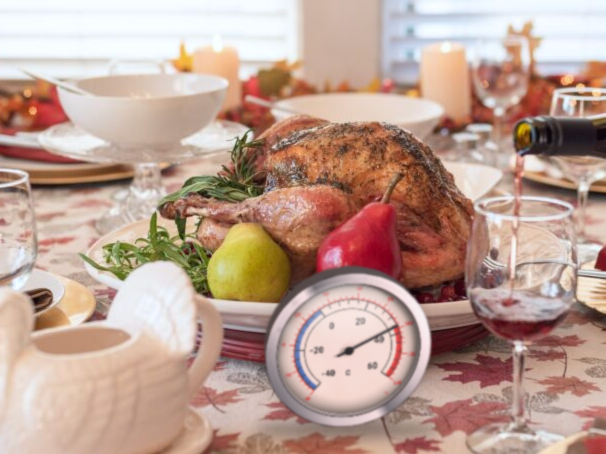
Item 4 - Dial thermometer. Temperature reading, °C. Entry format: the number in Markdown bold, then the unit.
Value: **36** °C
